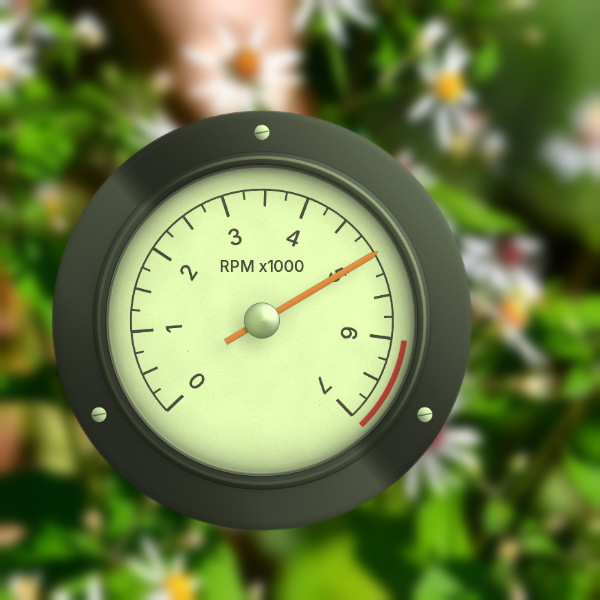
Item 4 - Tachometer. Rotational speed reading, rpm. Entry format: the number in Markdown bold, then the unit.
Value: **5000** rpm
